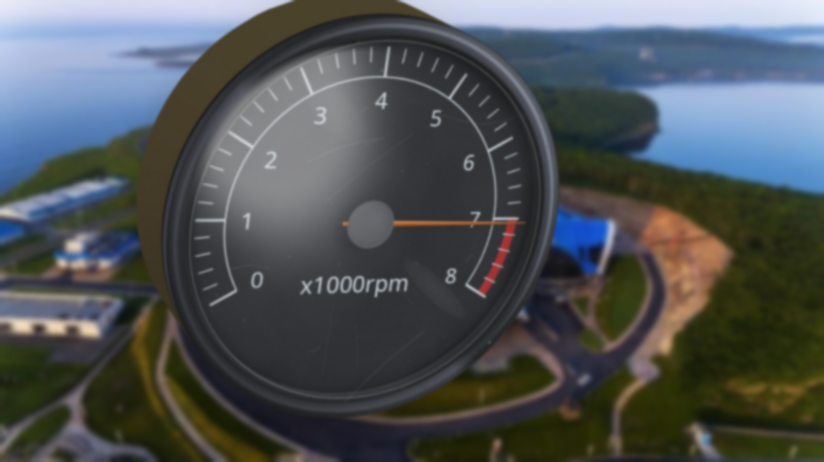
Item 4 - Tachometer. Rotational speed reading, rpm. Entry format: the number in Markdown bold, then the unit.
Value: **7000** rpm
